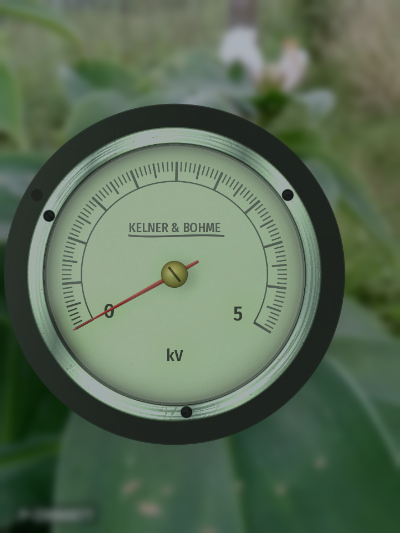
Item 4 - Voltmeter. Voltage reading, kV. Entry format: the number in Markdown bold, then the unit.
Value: **0** kV
